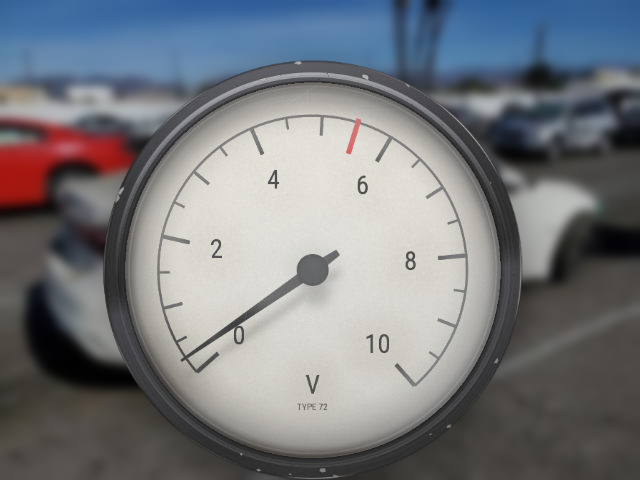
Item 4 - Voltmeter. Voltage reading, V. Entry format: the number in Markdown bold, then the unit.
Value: **0.25** V
